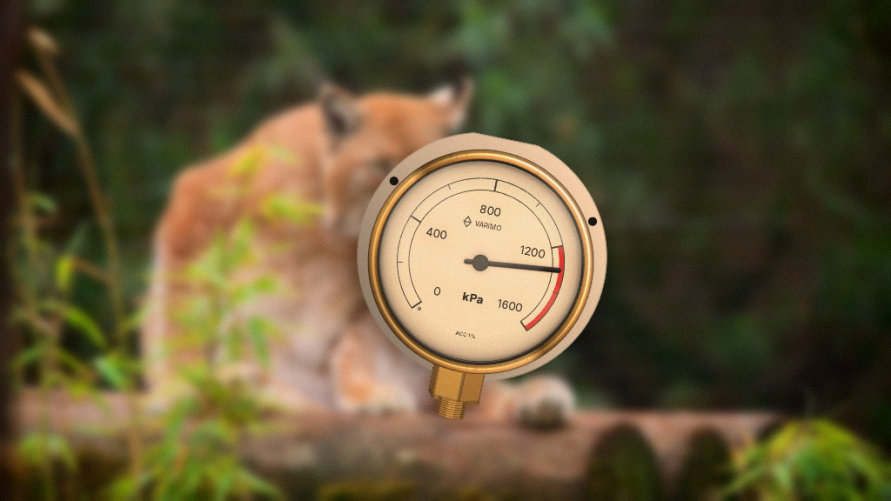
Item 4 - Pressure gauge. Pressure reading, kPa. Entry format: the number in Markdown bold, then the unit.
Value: **1300** kPa
